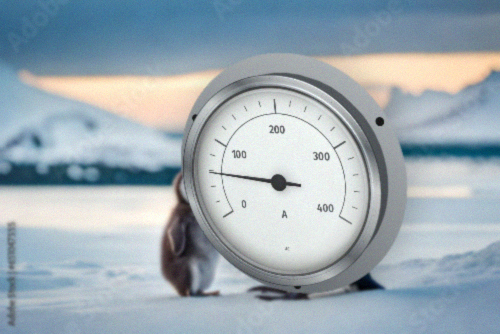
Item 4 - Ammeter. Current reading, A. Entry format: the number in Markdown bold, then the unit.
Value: **60** A
